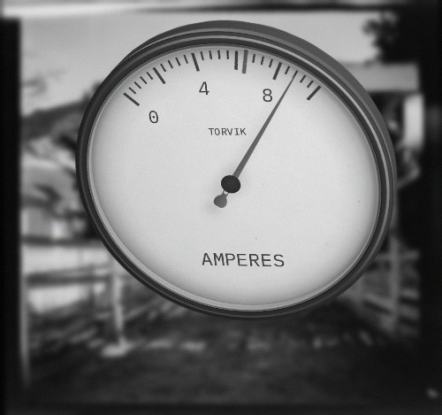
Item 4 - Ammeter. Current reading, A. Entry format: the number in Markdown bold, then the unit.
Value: **8.8** A
